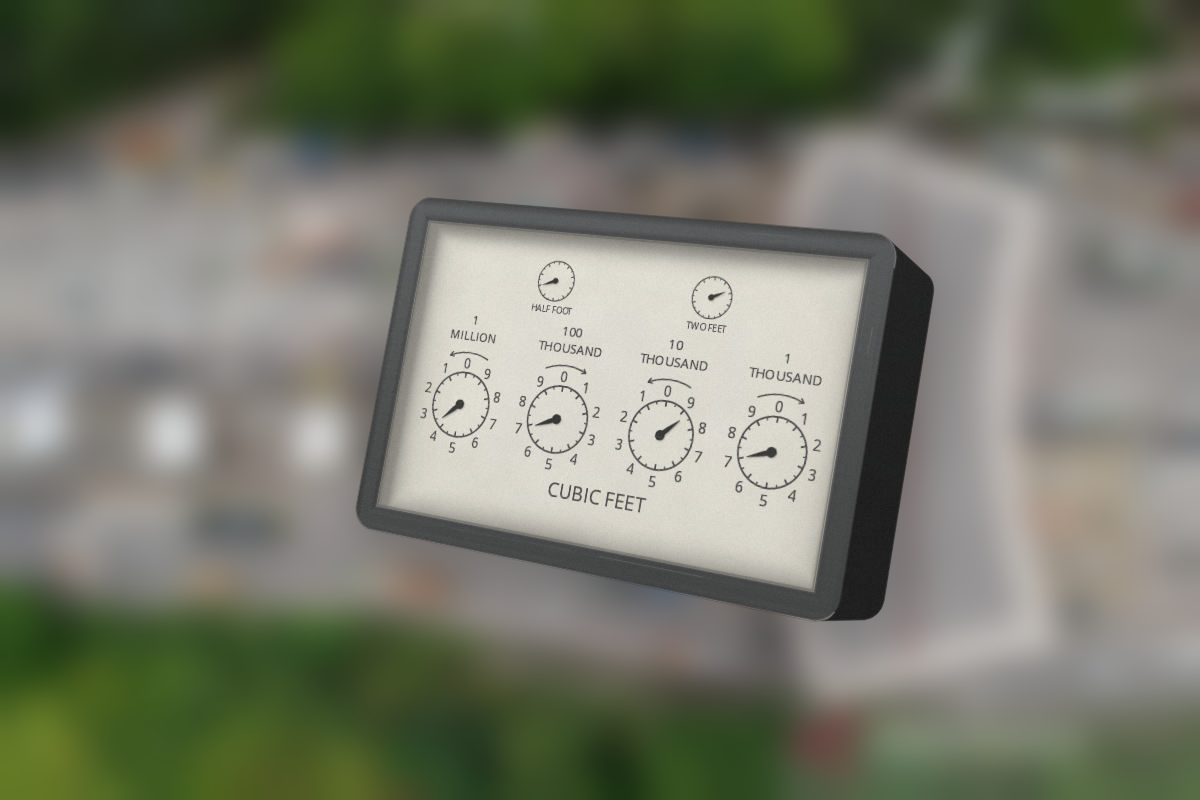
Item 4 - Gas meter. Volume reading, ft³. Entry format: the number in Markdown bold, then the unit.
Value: **368700** ft³
